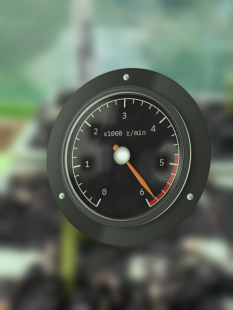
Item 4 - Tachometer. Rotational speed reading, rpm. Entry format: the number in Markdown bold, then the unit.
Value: **5800** rpm
